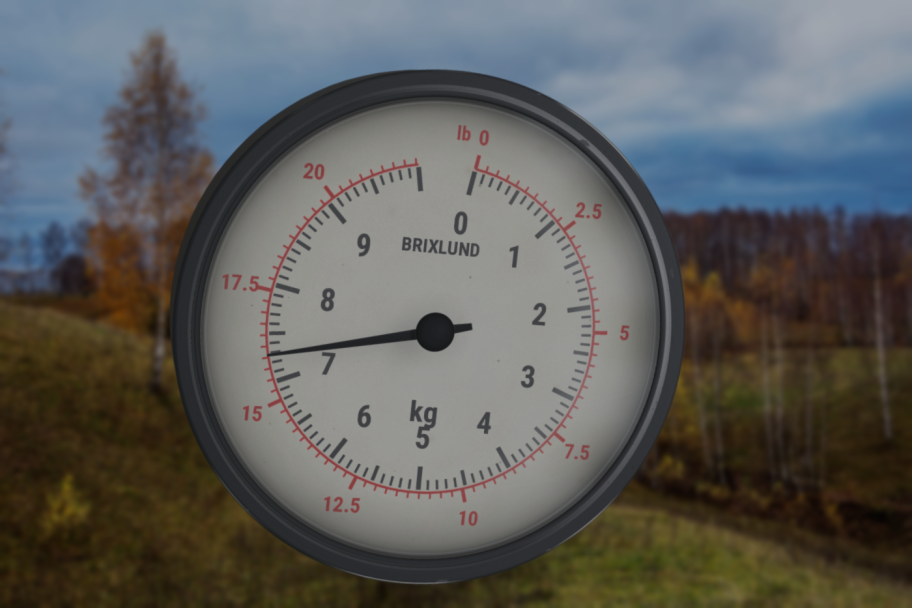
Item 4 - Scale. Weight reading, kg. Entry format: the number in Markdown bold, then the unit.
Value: **7.3** kg
